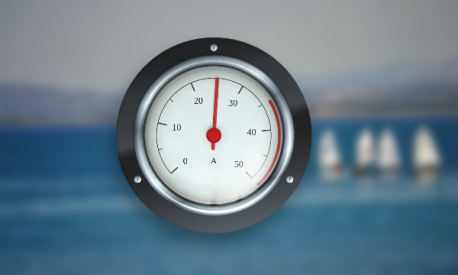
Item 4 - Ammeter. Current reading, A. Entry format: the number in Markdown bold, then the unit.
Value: **25** A
